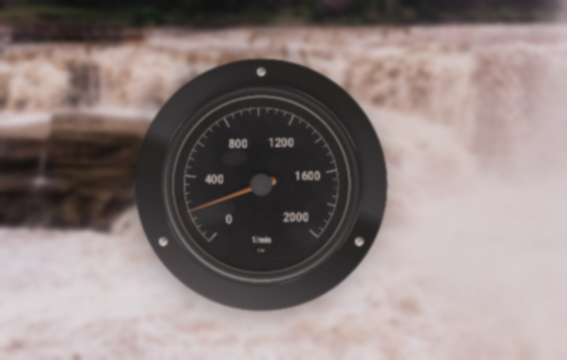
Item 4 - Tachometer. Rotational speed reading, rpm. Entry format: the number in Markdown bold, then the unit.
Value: **200** rpm
